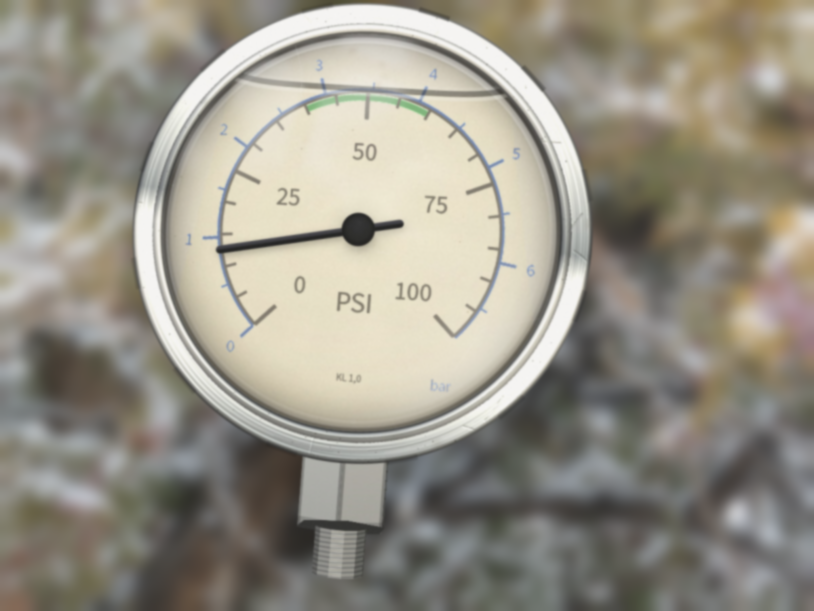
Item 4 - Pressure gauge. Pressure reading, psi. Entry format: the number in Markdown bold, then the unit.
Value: **12.5** psi
